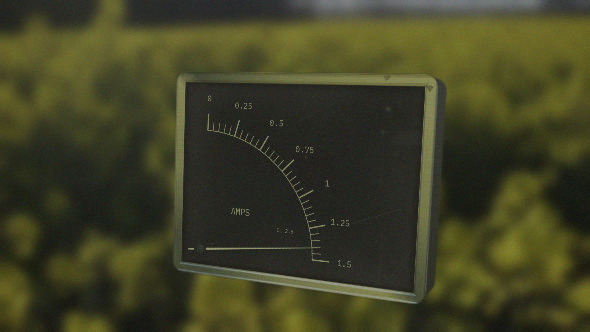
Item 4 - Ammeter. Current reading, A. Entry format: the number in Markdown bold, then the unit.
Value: **1.4** A
